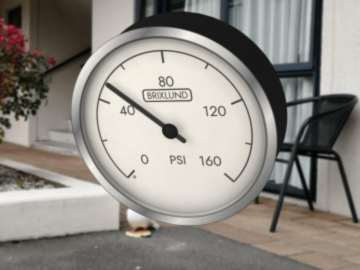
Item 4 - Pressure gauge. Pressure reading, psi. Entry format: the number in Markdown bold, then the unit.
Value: **50** psi
